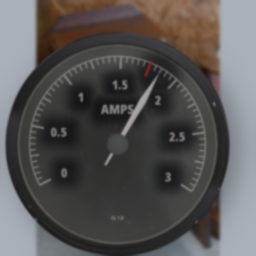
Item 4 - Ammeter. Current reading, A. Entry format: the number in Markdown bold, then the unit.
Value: **1.85** A
